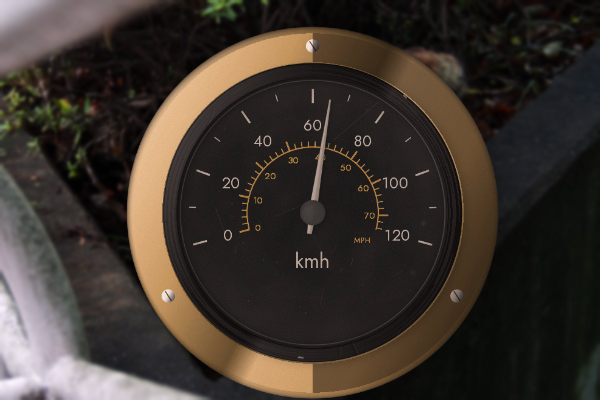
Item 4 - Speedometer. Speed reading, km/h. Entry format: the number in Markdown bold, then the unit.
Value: **65** km/h
